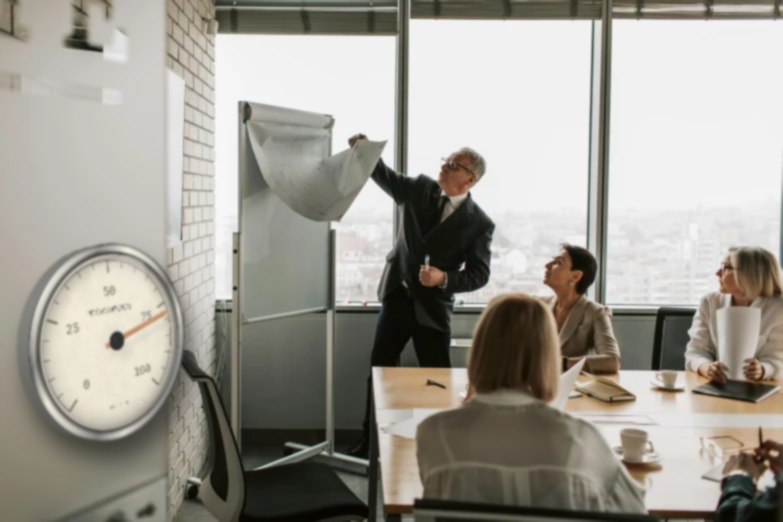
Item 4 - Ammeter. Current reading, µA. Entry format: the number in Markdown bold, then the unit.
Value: **77.5** µA
